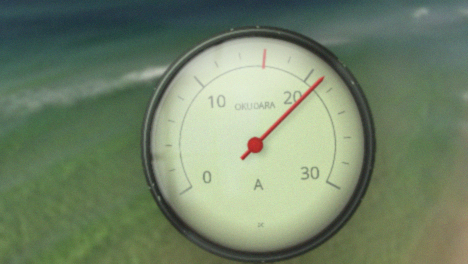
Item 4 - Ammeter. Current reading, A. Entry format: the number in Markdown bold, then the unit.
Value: **21** A
